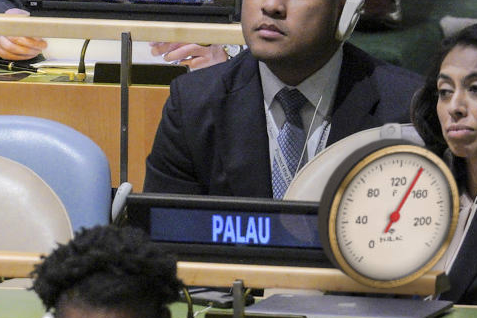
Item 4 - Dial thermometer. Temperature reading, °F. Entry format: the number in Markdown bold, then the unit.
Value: **140** °F
